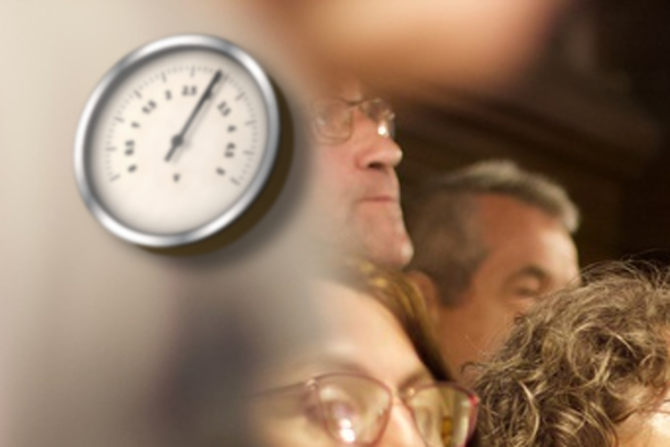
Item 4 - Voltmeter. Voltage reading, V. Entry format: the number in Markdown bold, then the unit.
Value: **3** V
